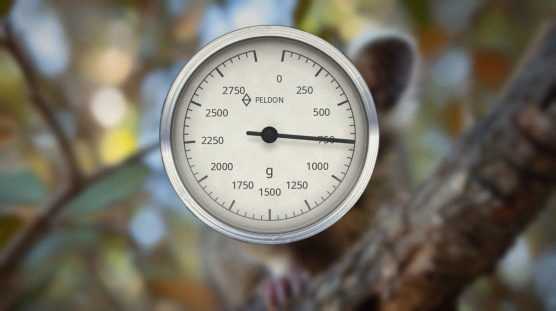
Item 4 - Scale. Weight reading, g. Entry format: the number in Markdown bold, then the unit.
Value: **750** g
